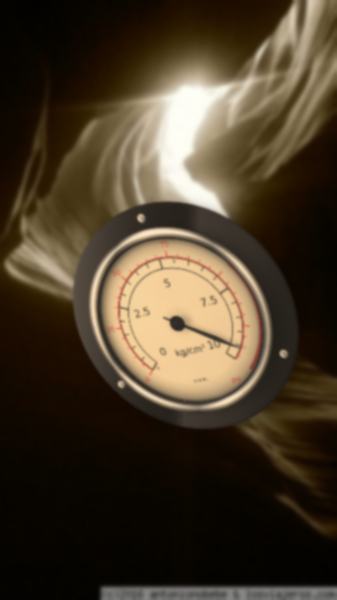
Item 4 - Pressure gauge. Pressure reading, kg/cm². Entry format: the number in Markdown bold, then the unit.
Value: **9.5** kg/cm²
